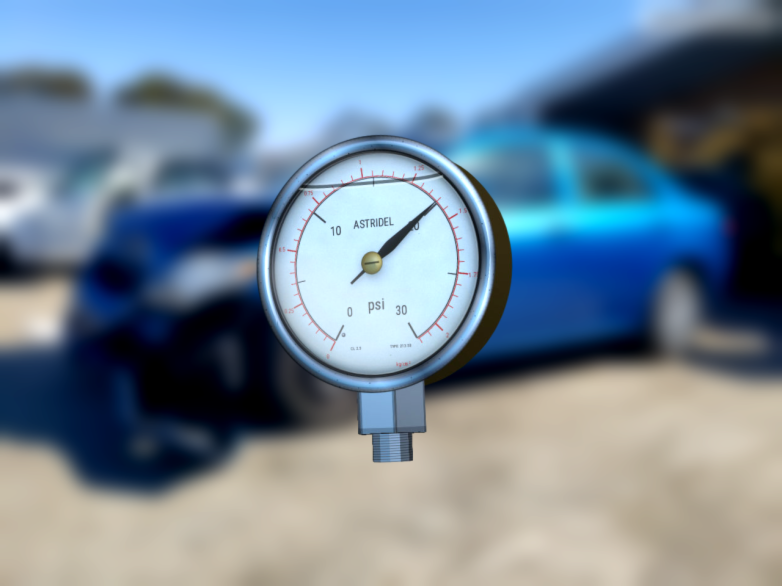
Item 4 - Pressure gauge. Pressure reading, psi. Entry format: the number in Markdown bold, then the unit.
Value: **20** psi
